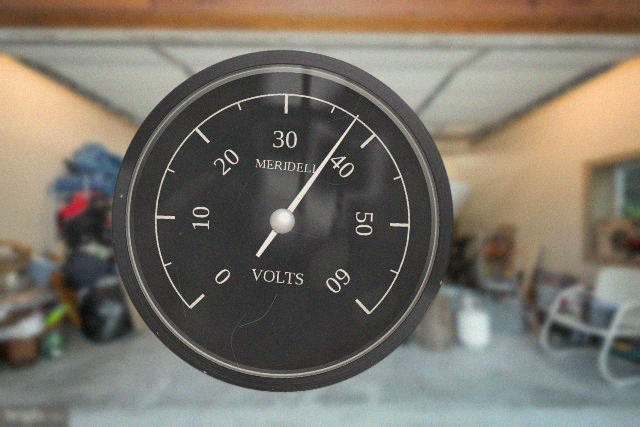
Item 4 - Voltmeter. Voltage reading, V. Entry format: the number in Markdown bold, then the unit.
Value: **37.5** V
